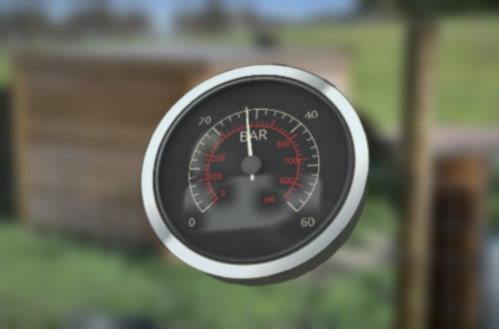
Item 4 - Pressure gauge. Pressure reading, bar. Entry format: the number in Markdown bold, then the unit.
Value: **28** bar
